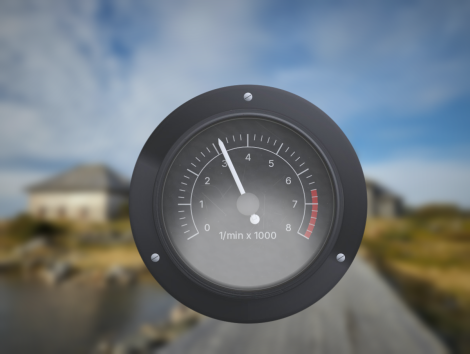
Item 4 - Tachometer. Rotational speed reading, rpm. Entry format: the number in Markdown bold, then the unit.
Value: **3200** rpm
